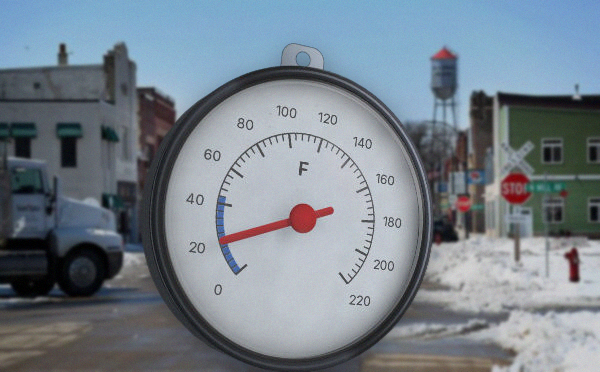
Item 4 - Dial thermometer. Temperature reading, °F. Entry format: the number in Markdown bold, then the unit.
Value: **20** °F
